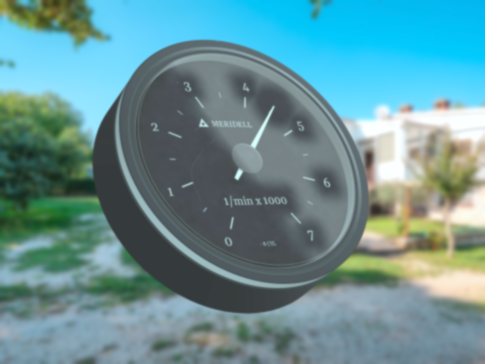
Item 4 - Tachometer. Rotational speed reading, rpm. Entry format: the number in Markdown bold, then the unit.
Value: **4500** rpm
